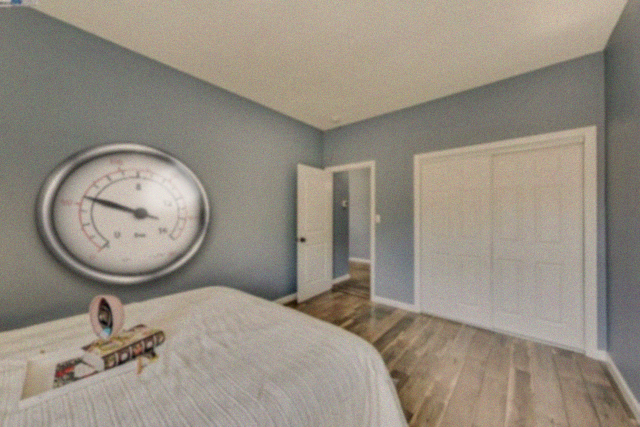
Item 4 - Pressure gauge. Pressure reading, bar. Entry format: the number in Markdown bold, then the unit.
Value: **4** bar
